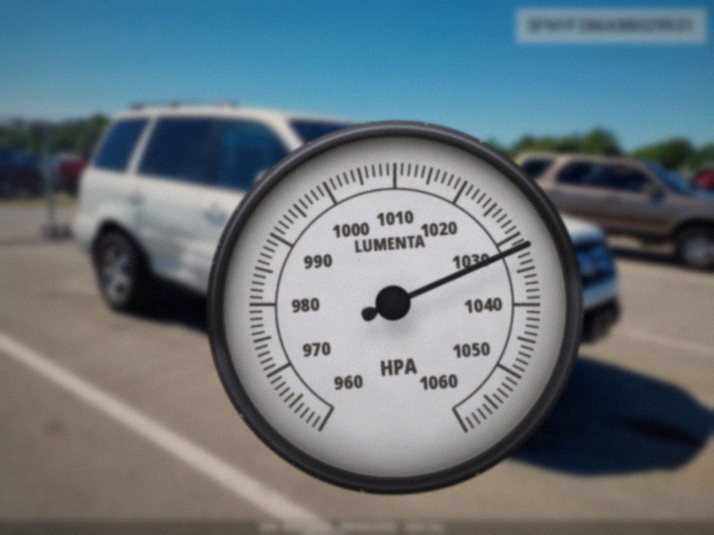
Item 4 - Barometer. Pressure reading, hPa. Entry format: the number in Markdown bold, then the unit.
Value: **1032** hPa
